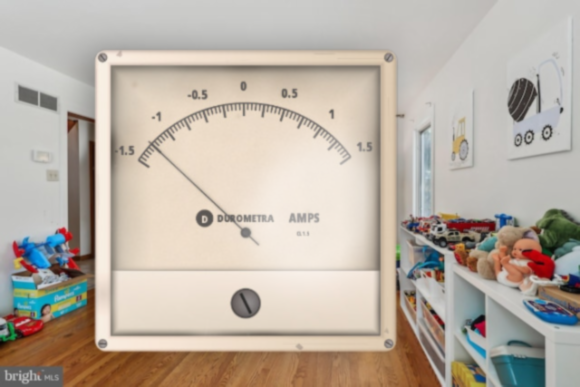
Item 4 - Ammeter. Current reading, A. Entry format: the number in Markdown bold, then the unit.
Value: **-1.25** A
